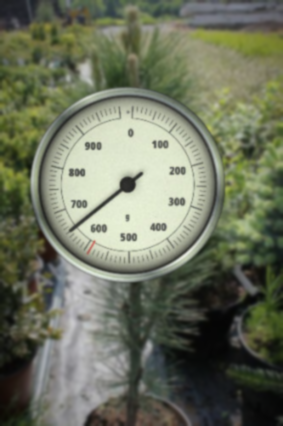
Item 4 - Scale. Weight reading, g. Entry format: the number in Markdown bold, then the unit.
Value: **650** g
